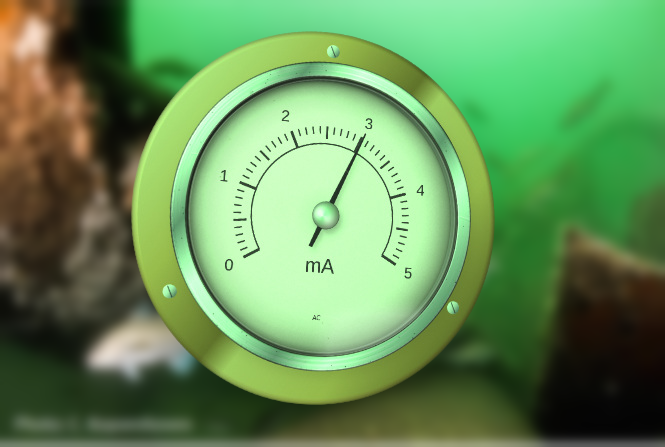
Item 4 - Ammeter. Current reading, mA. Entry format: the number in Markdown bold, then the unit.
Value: **3** mA
